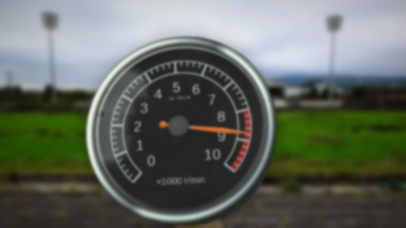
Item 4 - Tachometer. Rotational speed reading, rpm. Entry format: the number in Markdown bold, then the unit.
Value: **8800** rpm
